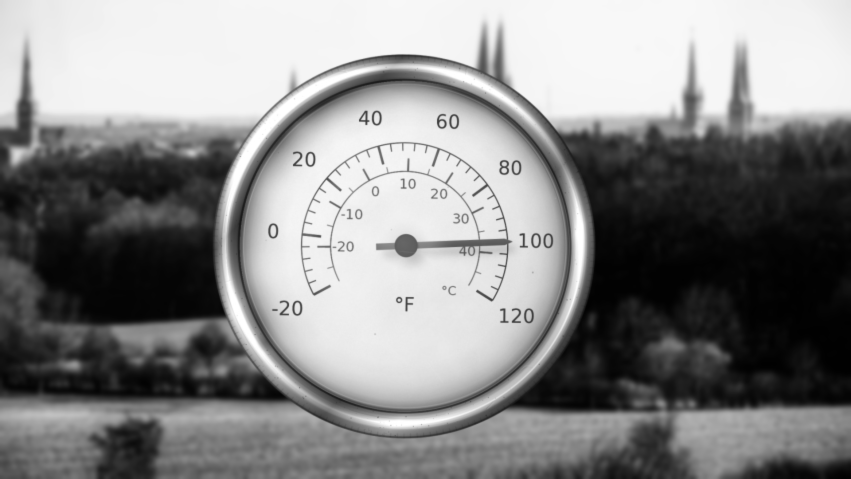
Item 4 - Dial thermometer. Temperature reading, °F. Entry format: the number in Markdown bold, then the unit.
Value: **100** °F
